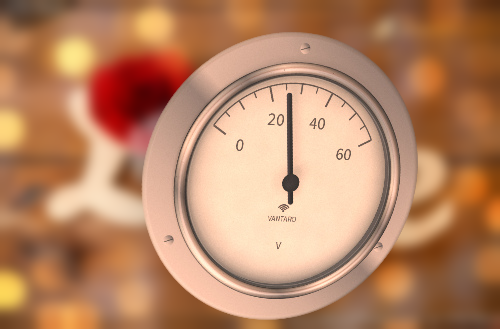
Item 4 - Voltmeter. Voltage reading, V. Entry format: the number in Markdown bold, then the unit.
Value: **25** V
